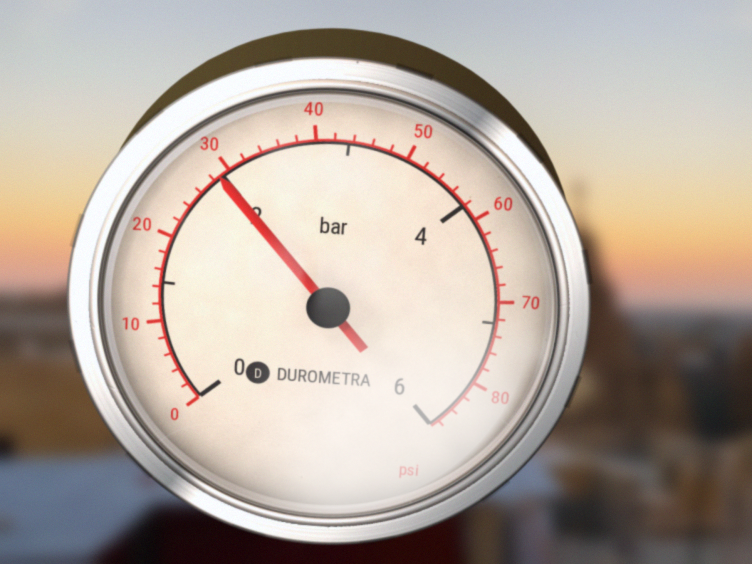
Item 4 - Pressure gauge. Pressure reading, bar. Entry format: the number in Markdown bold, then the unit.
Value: **2** bar
